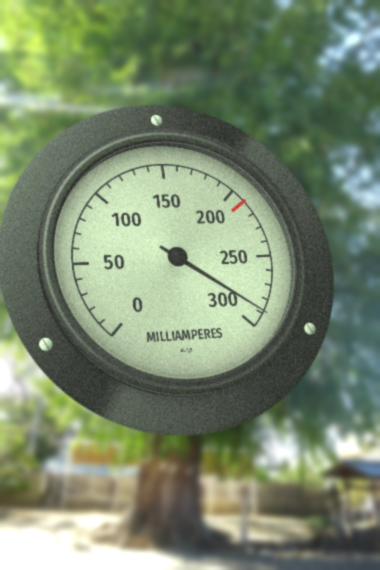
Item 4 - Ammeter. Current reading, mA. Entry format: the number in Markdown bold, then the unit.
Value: **290** mA
